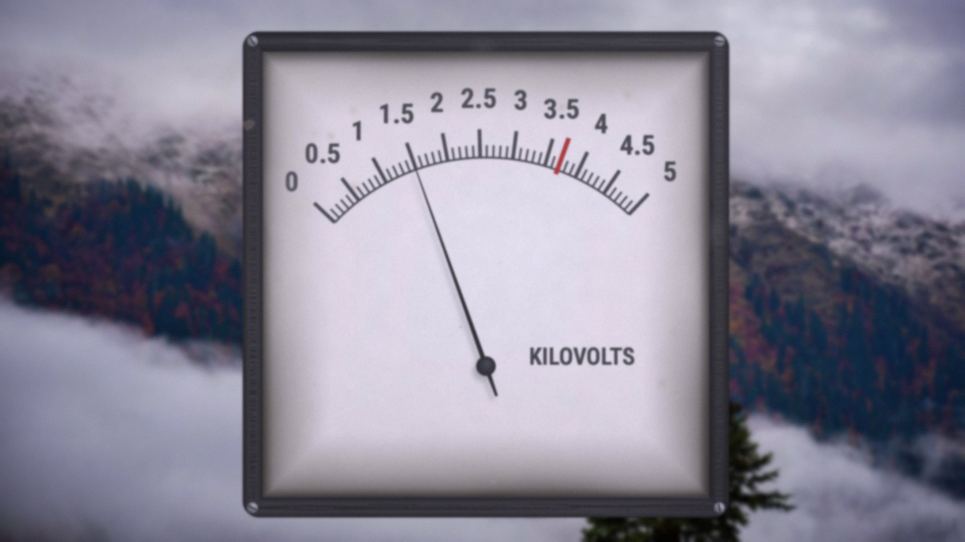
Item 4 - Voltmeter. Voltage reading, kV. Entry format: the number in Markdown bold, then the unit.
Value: **1.5** kV
